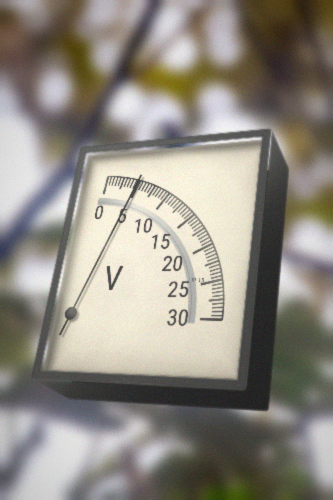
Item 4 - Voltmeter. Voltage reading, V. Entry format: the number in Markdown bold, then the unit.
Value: **5** V
